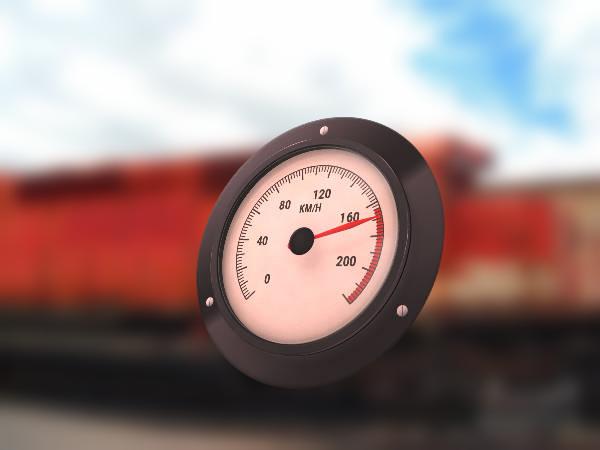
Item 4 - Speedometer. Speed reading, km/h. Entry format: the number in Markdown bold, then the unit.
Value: **170** km/h
